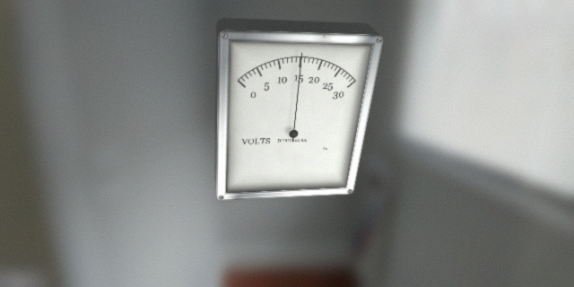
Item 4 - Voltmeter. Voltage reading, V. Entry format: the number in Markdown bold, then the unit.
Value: **15** V
